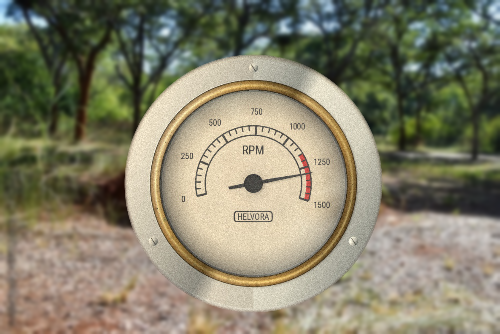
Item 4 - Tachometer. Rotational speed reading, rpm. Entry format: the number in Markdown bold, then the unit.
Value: **1300** rpm
